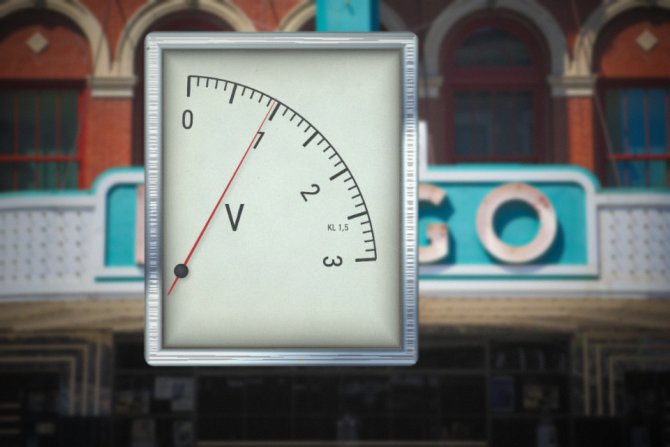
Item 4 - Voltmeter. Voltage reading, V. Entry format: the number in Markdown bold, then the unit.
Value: **0.95** V
